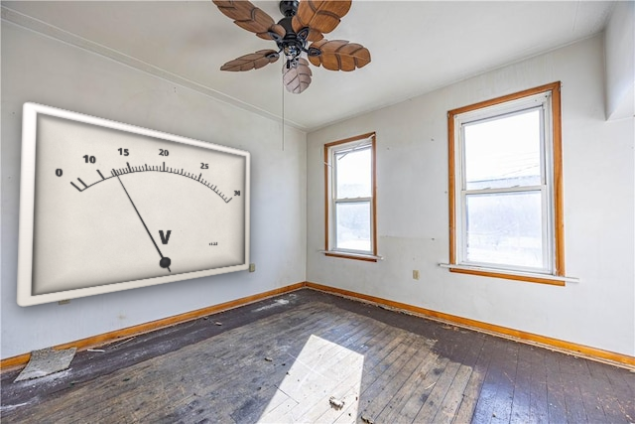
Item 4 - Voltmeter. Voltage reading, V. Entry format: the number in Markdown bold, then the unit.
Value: **12.5** V
